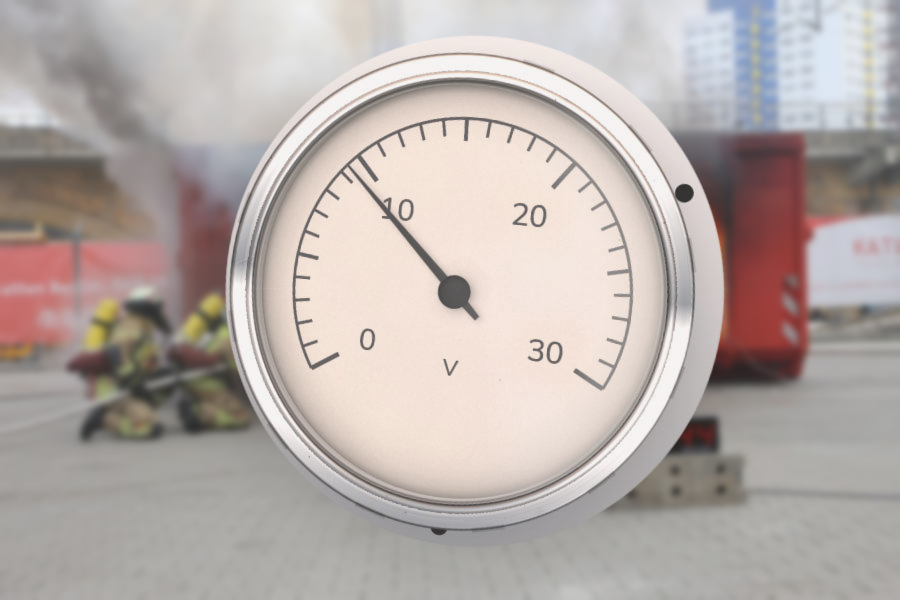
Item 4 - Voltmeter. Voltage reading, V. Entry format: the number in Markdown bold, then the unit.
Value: **9.5** V
